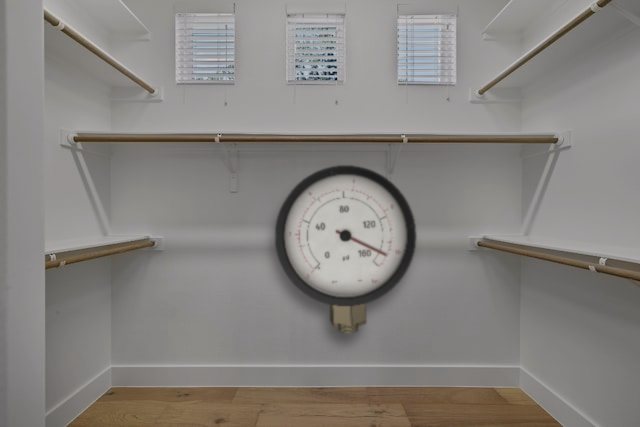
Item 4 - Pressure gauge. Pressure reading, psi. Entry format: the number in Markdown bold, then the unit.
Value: **150** psi
